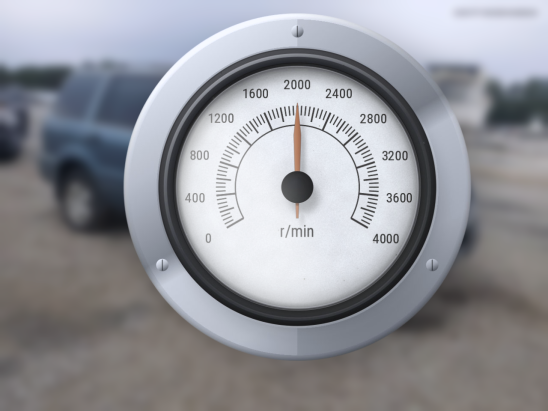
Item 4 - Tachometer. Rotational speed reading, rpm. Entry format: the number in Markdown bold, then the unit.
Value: **2000** rpm
